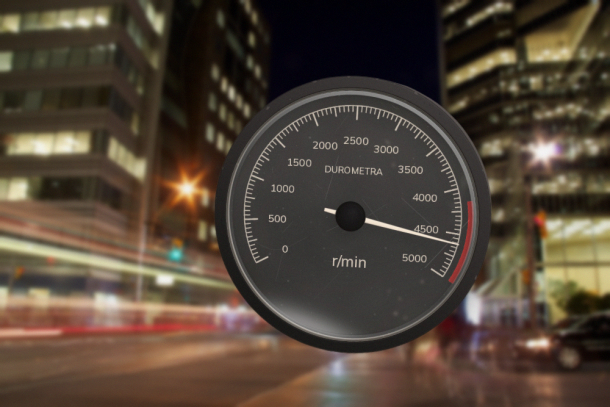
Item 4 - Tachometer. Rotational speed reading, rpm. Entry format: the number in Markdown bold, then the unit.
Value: **4600** rpm
